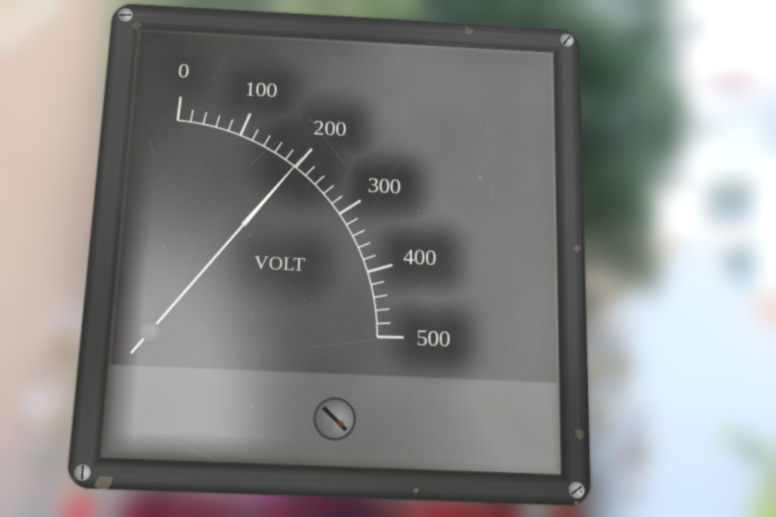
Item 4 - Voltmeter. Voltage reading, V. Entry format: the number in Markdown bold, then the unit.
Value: **200** V
